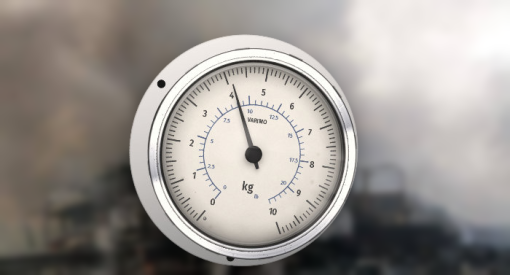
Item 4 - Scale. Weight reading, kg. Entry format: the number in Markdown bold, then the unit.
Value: **4.1** kg
